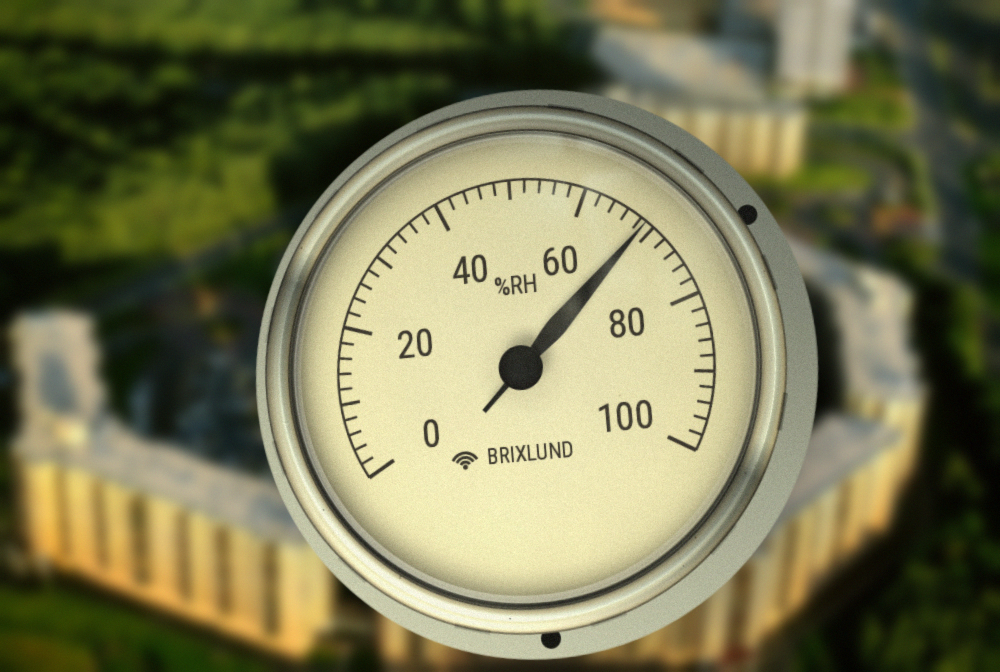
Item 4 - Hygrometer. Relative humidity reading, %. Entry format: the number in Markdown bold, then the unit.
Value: **69** %
